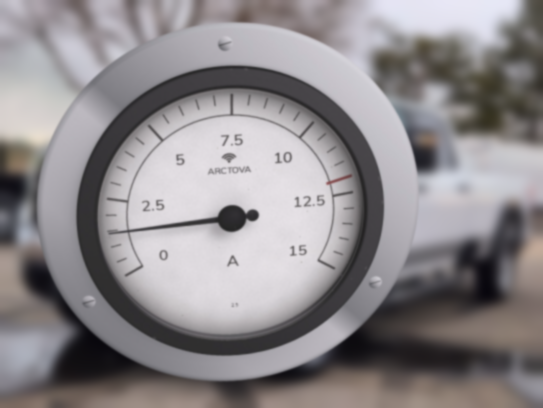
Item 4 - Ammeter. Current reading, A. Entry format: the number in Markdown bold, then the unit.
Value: **1.5** A
